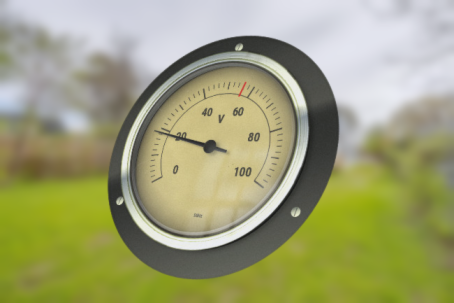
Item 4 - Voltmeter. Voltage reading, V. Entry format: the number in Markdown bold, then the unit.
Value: **18** V
